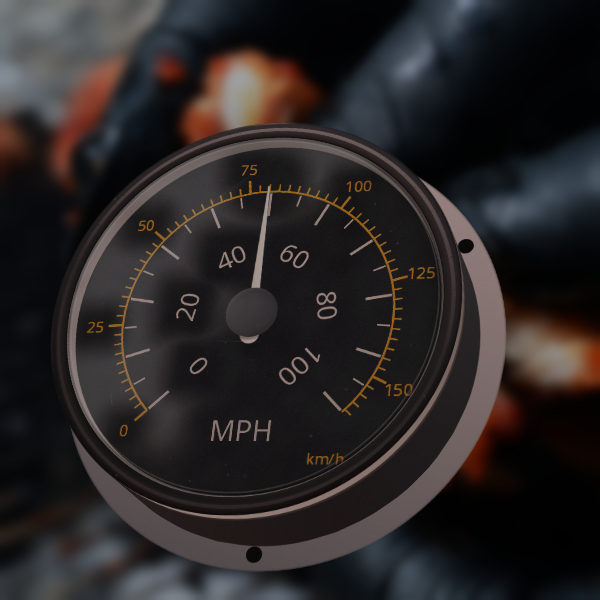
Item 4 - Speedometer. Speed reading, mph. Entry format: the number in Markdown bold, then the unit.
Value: **50** mph
